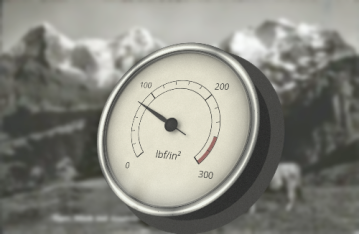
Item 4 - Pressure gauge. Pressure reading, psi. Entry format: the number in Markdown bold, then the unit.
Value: **80** psi
